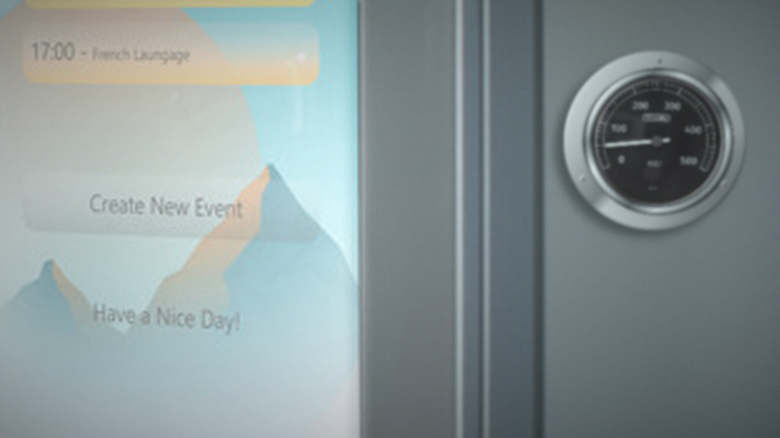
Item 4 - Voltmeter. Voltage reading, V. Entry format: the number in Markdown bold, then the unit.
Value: **50** V
